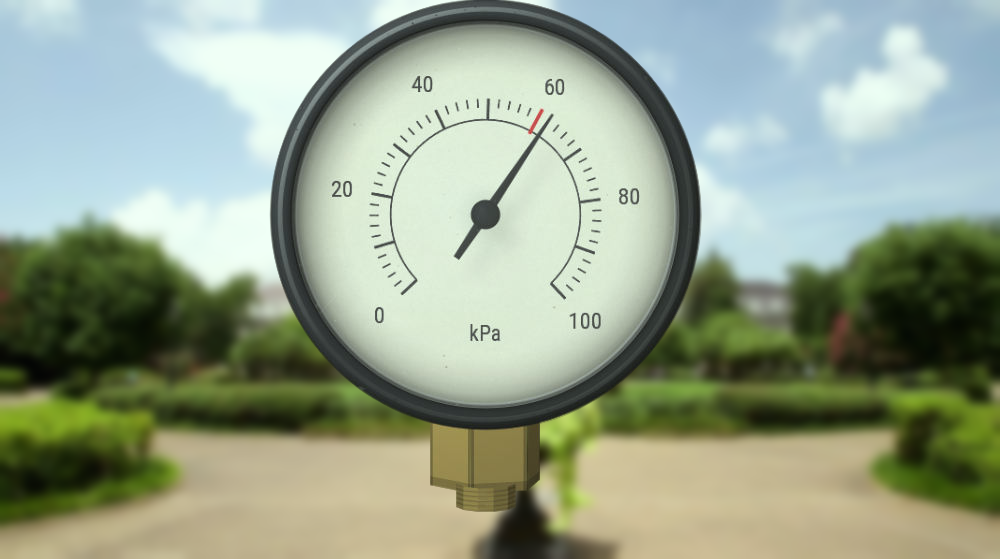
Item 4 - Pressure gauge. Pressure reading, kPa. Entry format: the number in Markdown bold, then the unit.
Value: **62** kPa
